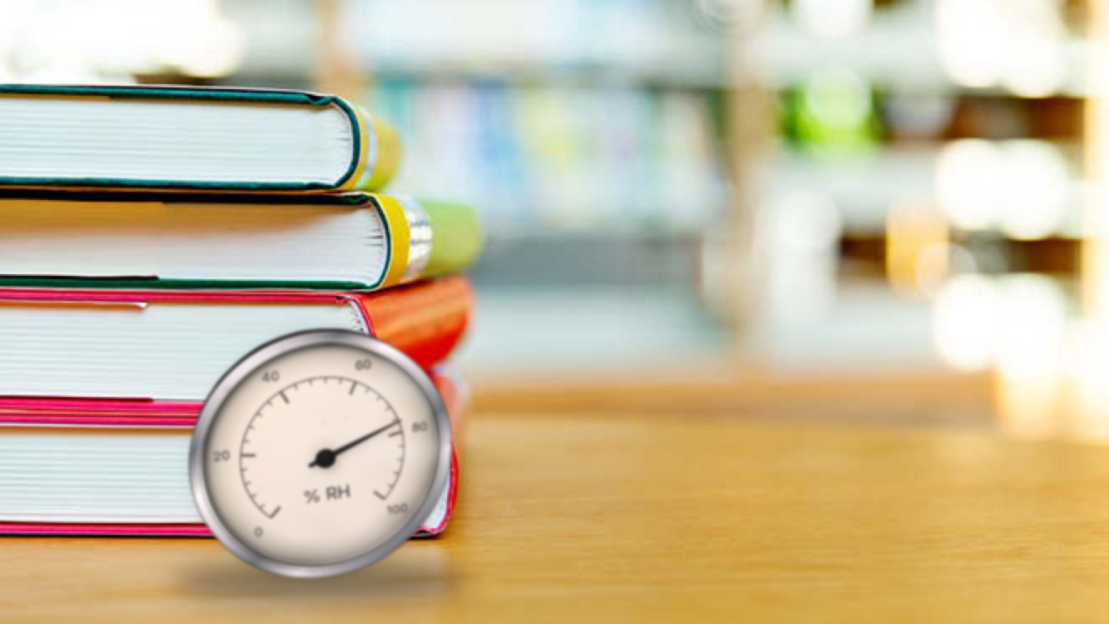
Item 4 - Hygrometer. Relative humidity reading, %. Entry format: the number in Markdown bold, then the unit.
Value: **76** %
